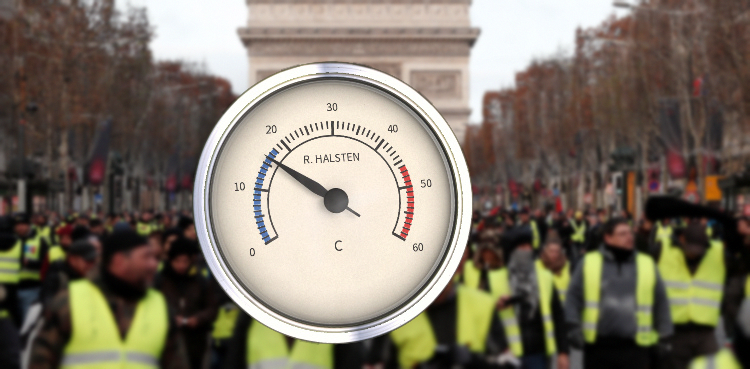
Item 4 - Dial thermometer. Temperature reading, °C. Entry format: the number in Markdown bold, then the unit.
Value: **16** °C
